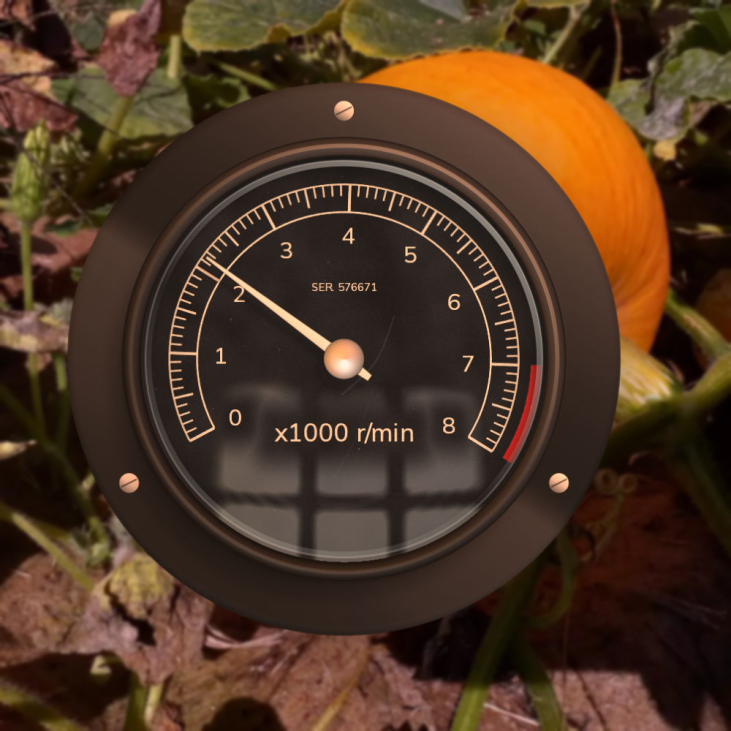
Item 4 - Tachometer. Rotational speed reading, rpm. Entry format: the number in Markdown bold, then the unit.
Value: **2150** rpm
